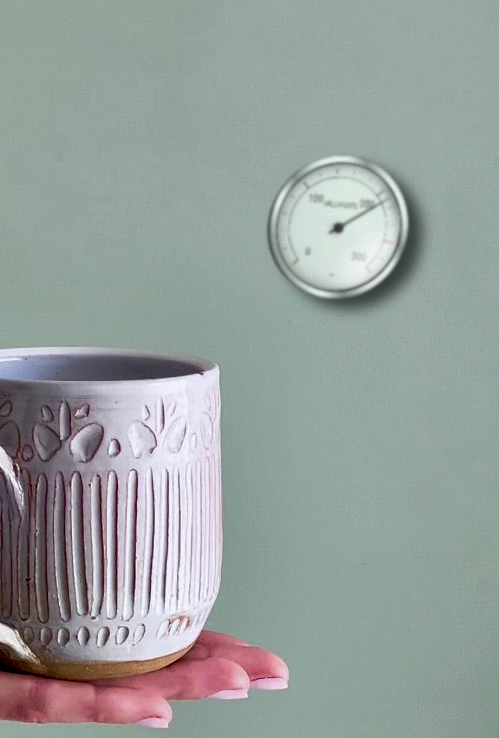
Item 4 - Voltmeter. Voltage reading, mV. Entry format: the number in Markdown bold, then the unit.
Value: **210** mV
